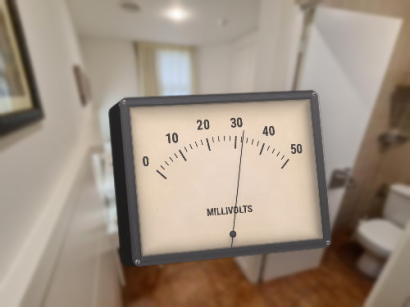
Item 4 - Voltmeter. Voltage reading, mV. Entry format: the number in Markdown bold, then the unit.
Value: **32** mV
